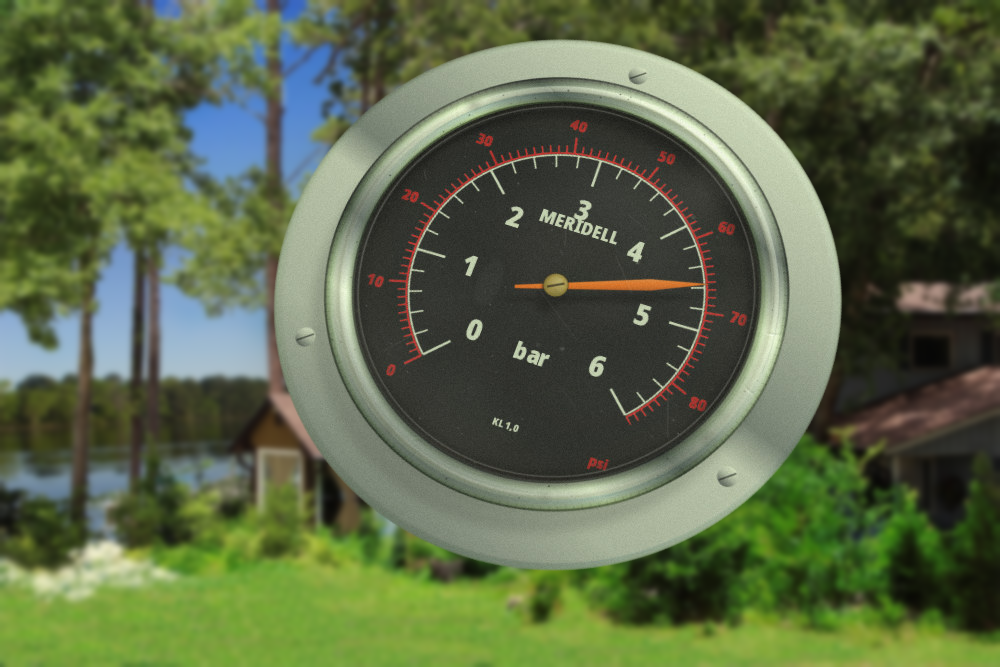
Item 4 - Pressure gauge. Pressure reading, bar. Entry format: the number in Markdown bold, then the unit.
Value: **4.6** bar
